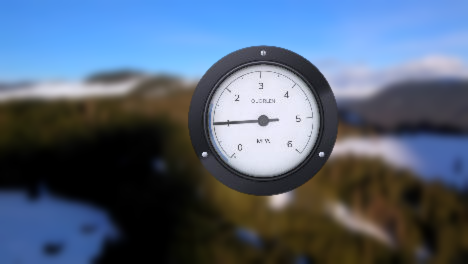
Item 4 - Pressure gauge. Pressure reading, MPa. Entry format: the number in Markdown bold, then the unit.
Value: **1** MPa
